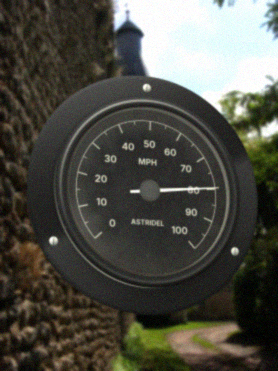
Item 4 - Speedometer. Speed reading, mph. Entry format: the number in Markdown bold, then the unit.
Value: **80** mph
